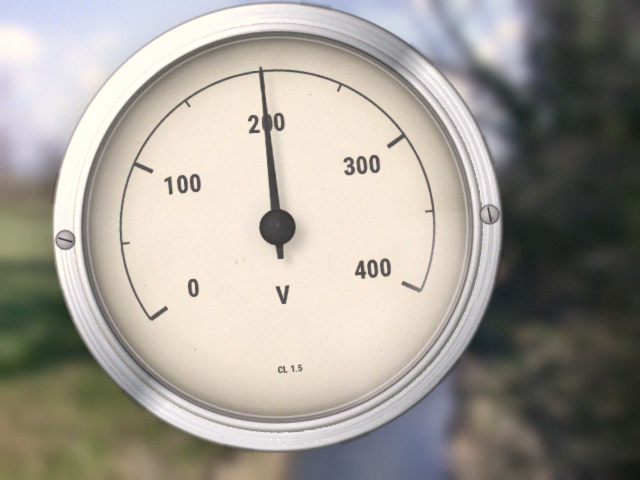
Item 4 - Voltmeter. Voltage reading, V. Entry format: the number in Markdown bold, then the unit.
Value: **200** V
